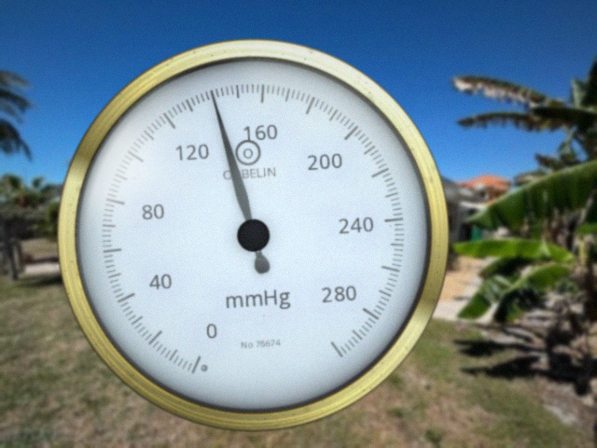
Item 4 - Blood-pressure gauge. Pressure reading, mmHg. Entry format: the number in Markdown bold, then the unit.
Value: **140** mmHg
